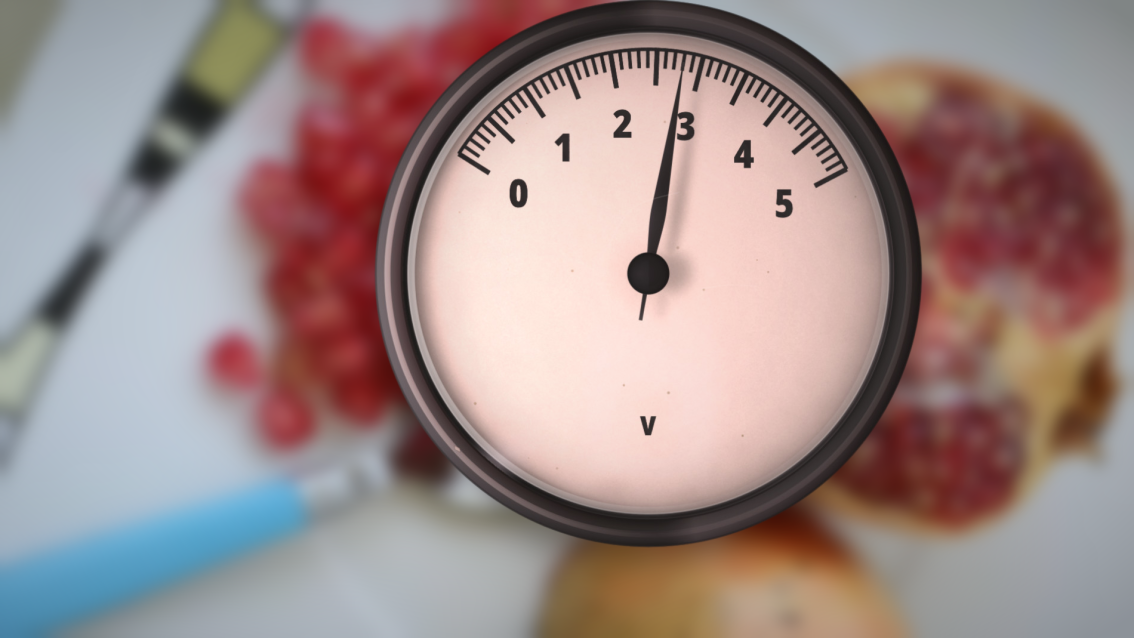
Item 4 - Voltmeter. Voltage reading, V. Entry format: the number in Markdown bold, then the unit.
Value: **2.8** V
